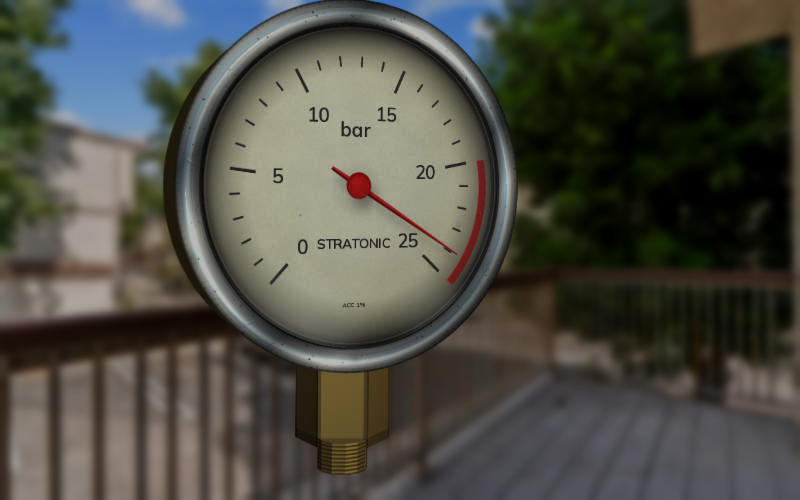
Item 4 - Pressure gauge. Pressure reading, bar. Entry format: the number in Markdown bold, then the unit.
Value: **24** bar
